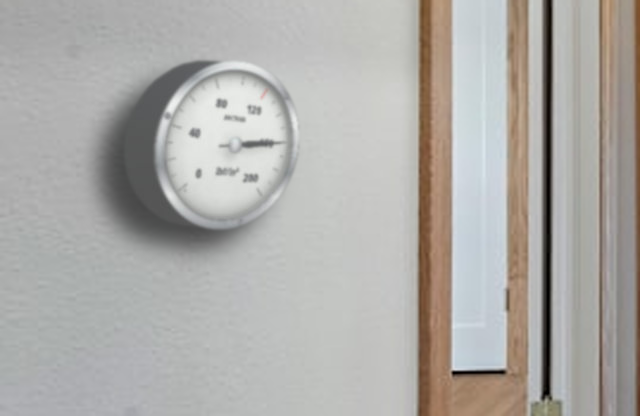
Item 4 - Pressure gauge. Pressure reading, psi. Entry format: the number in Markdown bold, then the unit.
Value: **160** psi
